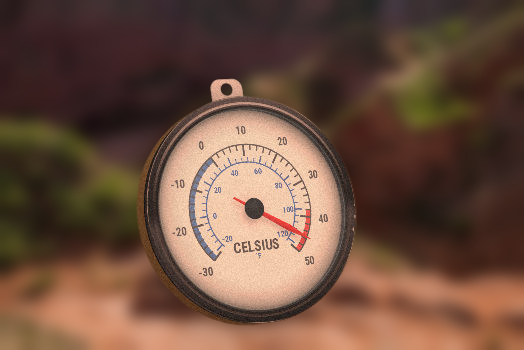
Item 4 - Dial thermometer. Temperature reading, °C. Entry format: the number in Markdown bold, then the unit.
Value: **46** °C
